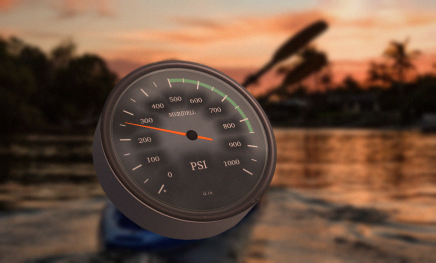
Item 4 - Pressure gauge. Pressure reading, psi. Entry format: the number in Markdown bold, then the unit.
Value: **250** psi
